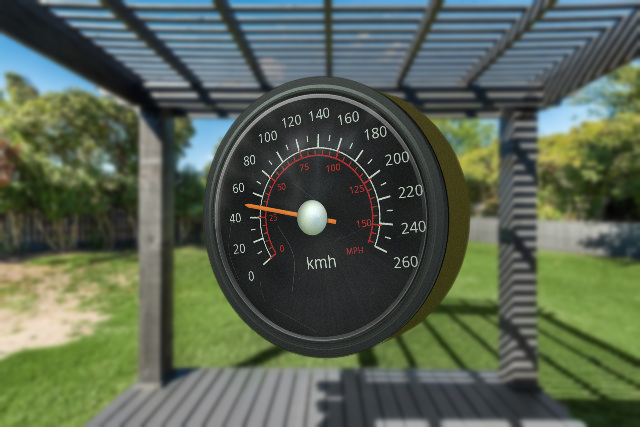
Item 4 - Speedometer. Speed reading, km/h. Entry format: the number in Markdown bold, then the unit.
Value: **50** km/h
